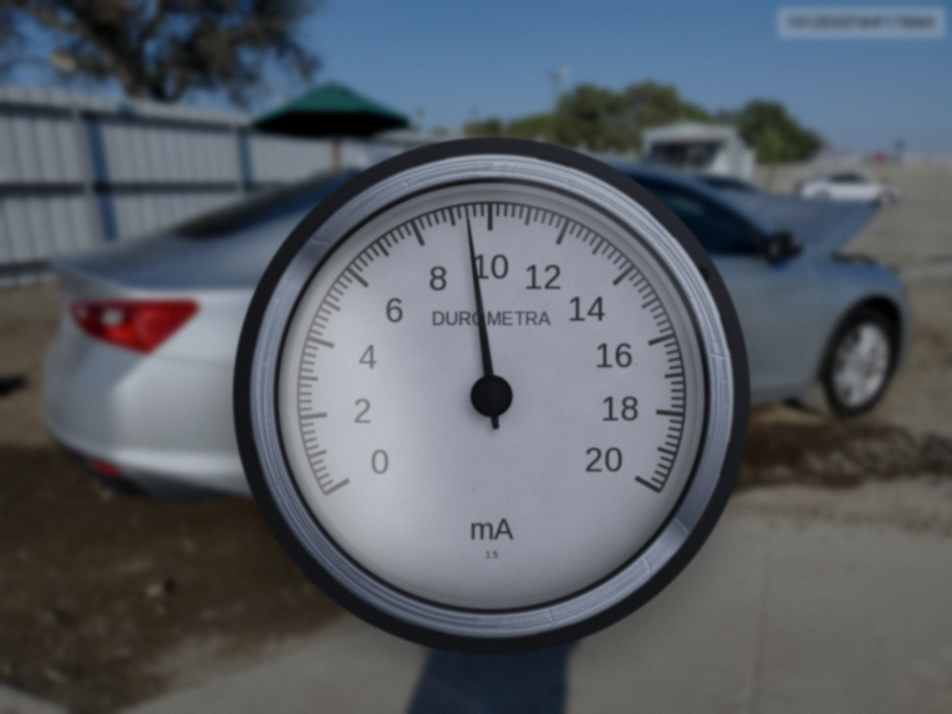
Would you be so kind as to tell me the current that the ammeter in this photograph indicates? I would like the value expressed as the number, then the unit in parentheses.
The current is 9.4 (mA)
